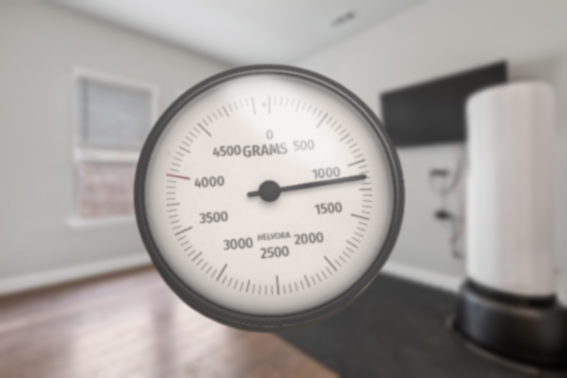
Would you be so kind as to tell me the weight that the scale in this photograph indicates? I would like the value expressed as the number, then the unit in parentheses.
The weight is 1150 (g)
